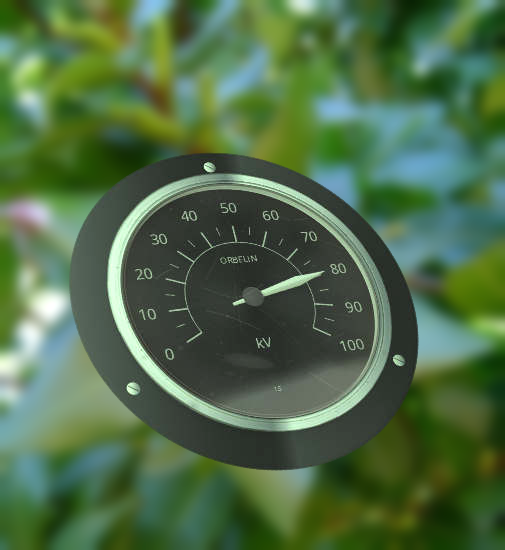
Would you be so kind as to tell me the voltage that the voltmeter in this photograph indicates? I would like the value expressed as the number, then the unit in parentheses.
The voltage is 80 (kV)
